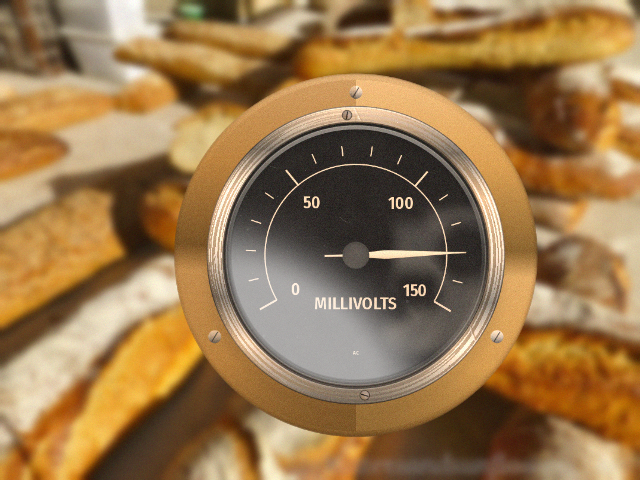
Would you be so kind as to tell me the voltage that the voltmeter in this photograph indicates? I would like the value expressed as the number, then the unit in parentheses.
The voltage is 130 (mV)
